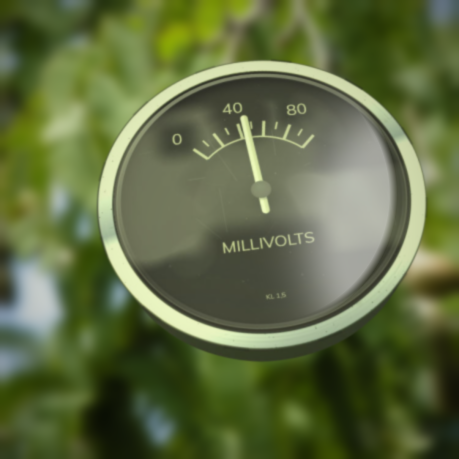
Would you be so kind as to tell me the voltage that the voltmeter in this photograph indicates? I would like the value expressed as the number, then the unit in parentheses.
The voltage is 45 (mV)
